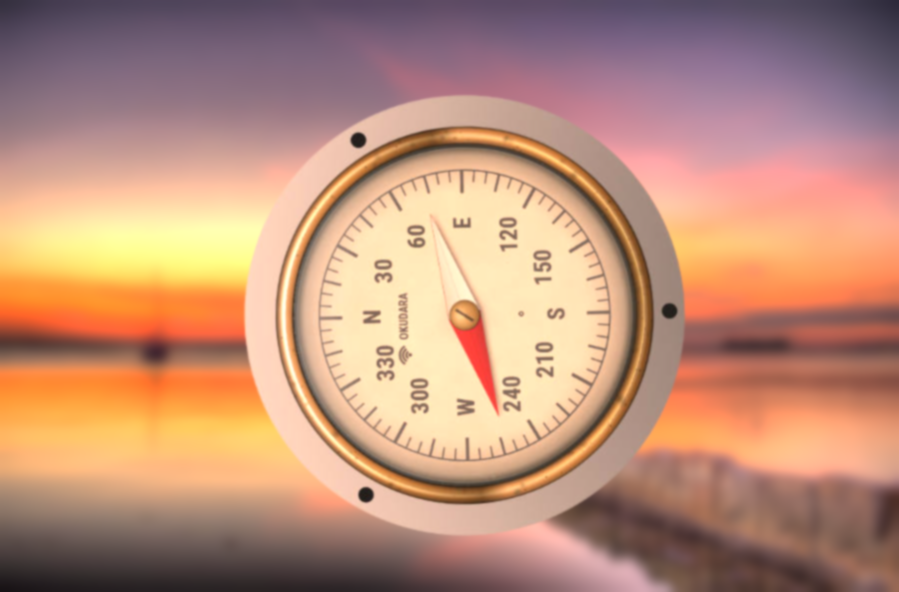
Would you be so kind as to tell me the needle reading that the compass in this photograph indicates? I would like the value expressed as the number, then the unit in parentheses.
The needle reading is 252.5 (°)
